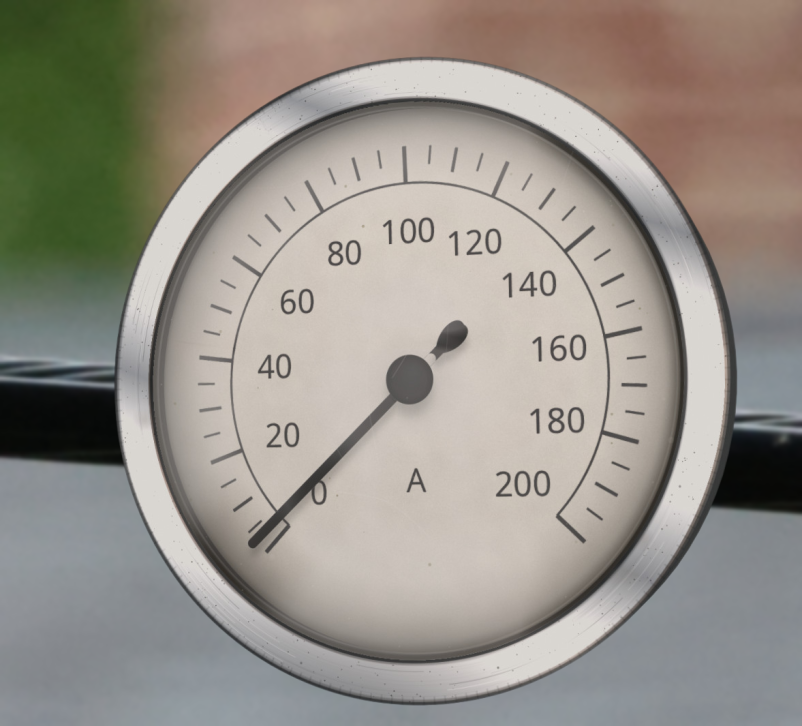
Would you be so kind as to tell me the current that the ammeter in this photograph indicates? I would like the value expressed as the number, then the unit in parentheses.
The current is 2.5 (A)
